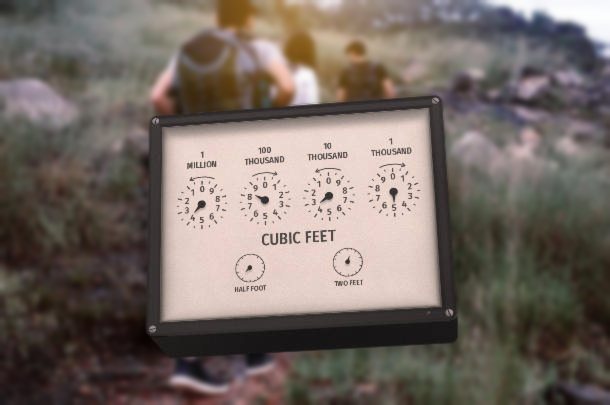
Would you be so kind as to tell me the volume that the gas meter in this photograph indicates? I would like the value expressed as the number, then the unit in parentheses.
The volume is 383500 (ft³)
